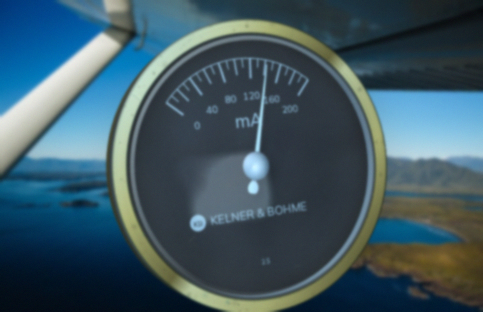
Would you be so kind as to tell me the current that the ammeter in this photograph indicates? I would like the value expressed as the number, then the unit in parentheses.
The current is 140 (mA)
